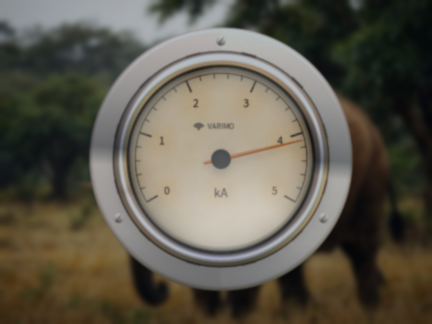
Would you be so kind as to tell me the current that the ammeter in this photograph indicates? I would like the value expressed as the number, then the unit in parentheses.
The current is 4.1 (kA)
